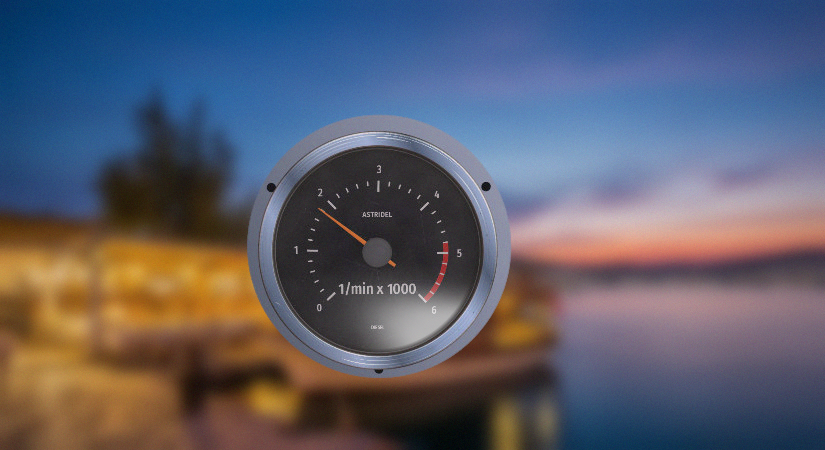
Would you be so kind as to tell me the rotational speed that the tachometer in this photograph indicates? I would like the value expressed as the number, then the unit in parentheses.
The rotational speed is 1800 (rpm)
